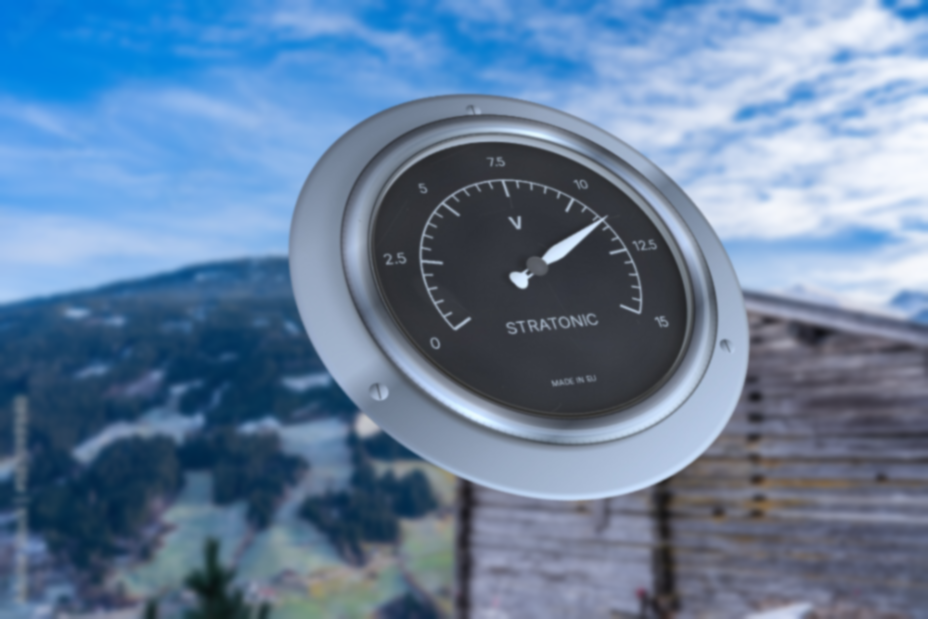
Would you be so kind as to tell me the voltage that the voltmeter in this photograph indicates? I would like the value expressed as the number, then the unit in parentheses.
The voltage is 11.25 (V)
